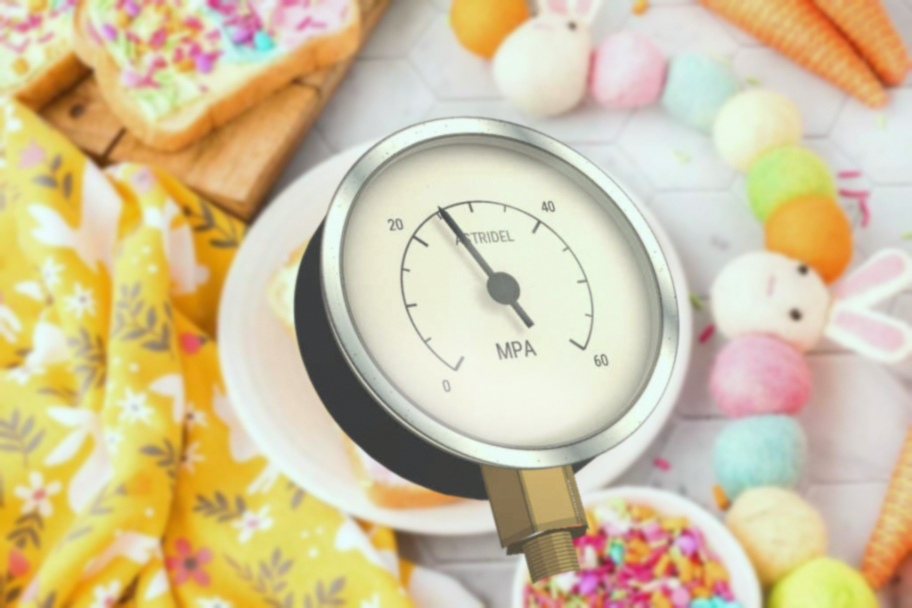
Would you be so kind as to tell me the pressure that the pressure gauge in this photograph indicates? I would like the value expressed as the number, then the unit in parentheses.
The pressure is 25 (MPa)
